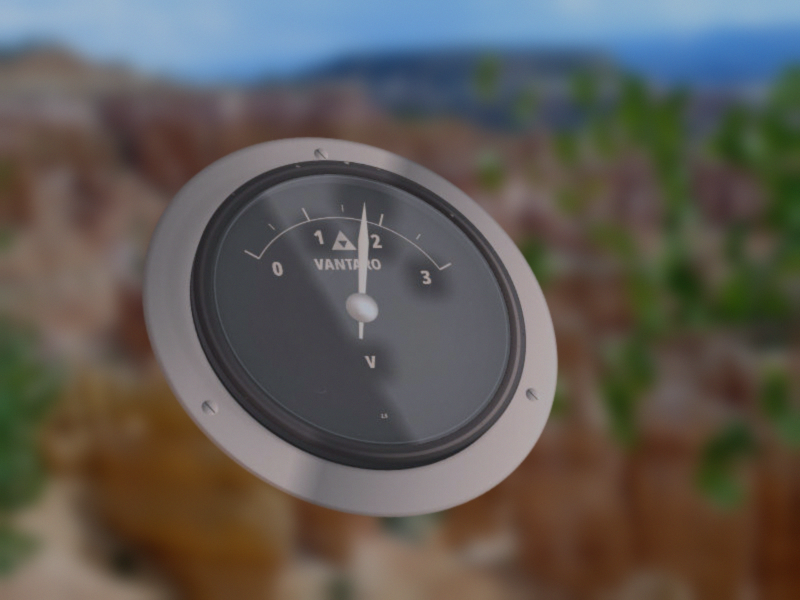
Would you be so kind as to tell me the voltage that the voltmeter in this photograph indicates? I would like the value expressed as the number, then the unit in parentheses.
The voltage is 1.75 (V)
